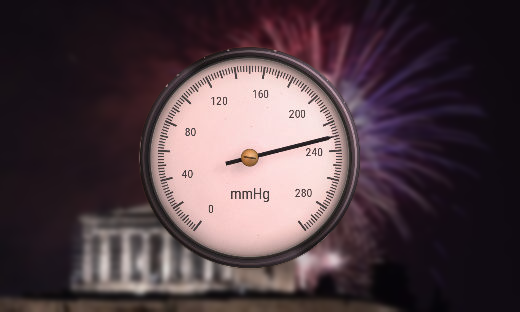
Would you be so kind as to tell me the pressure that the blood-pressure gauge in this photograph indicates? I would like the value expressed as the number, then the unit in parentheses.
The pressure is 230 (mmHg)
